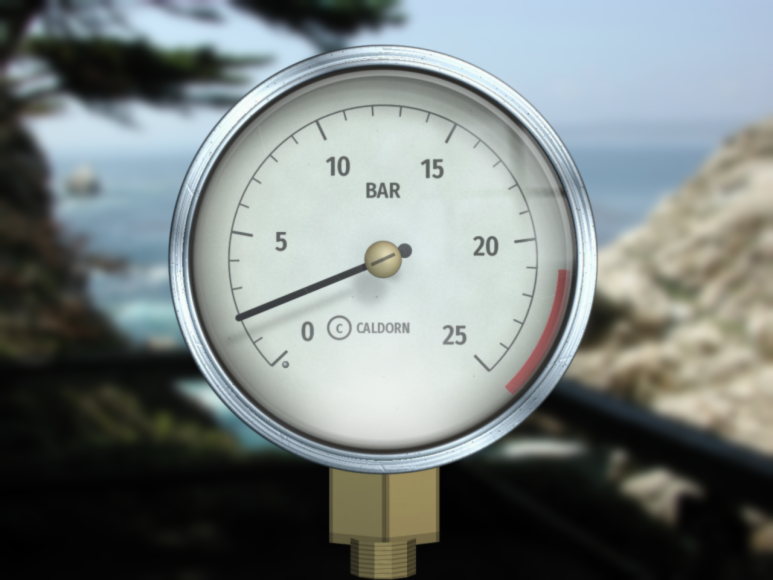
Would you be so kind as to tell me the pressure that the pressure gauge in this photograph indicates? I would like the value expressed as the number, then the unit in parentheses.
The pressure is 2 (bar)
